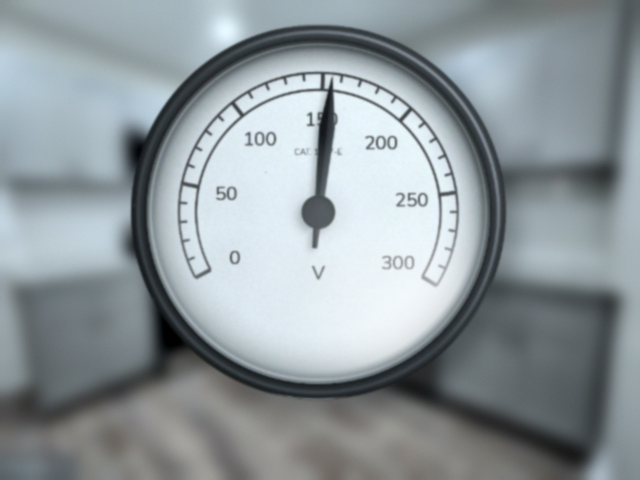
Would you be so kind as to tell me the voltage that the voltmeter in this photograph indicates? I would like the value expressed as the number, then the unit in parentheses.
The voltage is 155 (V)
